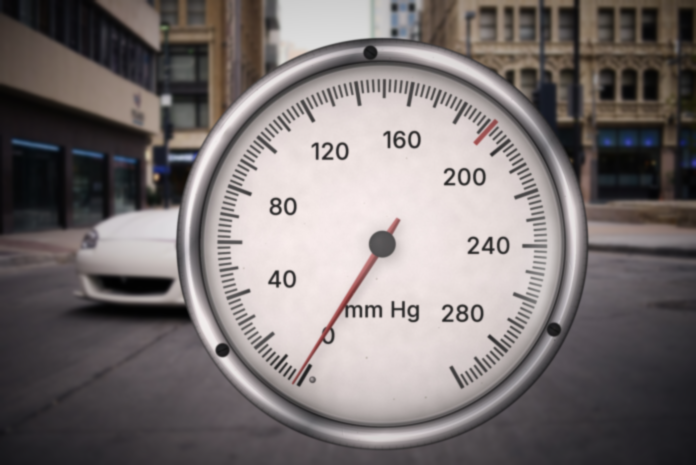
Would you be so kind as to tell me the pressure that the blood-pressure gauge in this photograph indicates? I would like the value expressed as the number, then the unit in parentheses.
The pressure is 2 (mmHg)
